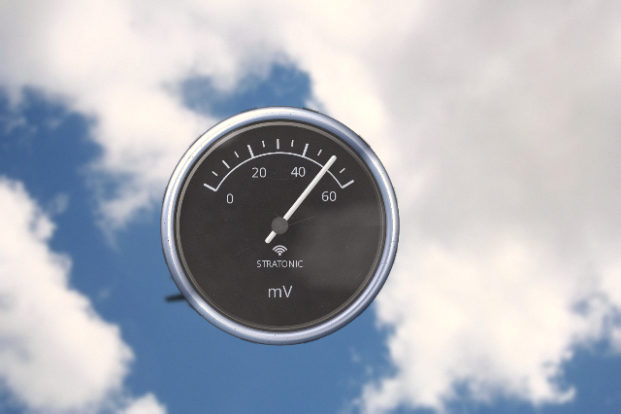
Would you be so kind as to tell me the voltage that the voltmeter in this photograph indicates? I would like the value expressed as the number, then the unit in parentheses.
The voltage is 50 (mV)
